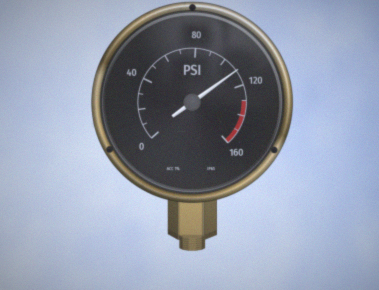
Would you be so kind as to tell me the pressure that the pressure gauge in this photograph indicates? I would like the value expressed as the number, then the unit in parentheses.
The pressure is 110 (psi)
